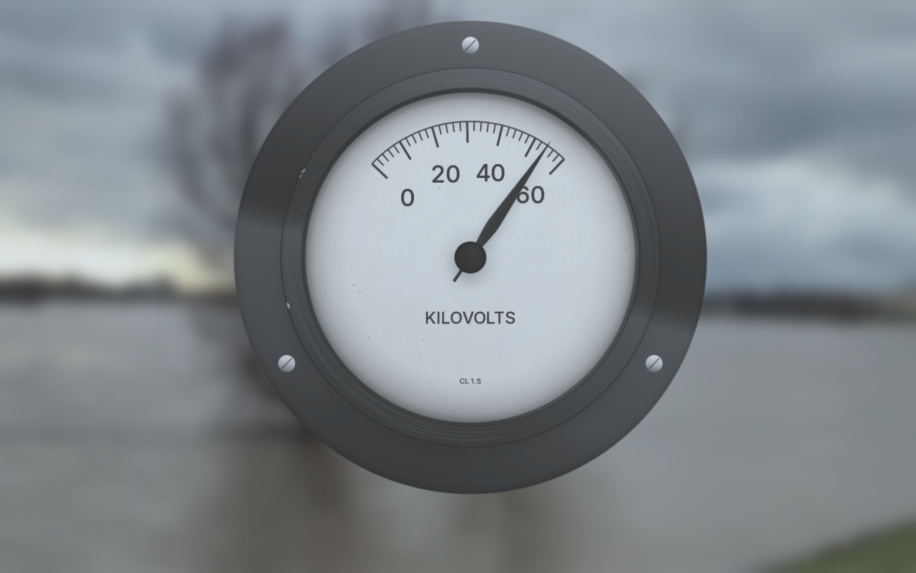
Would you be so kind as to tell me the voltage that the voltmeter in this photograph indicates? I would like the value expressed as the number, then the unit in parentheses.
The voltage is 54 (kV)
